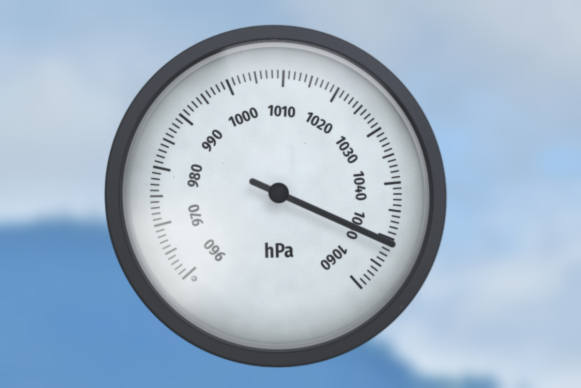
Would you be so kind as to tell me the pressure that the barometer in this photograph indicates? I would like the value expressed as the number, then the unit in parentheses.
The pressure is 1051 (hPa)
